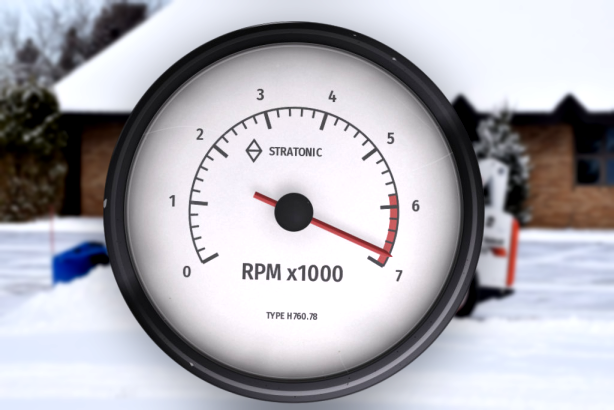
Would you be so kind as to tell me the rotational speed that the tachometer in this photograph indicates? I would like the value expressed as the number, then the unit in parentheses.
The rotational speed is 6800 (rpm)
